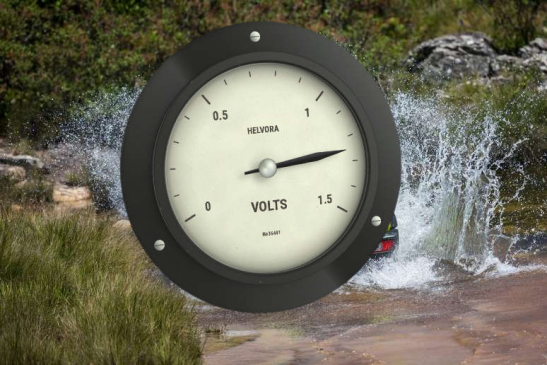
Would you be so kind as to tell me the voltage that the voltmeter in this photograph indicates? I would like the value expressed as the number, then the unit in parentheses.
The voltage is 1.25 (V)
